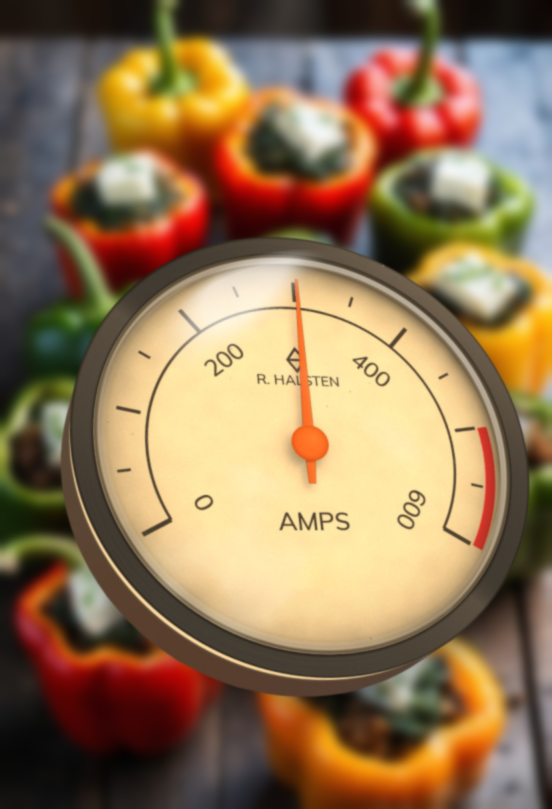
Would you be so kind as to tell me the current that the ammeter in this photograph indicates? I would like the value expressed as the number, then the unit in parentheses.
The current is 300 (A)
